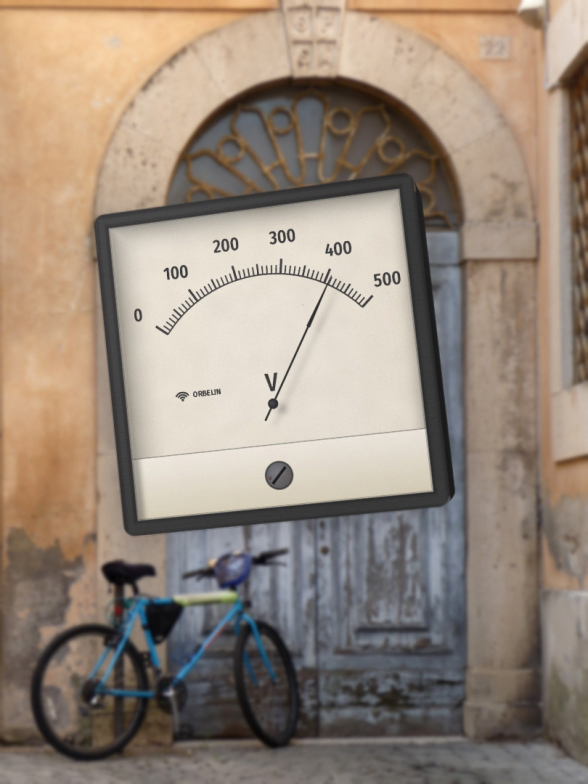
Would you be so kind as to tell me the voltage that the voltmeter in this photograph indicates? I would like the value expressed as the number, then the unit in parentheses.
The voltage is 410 (V)
